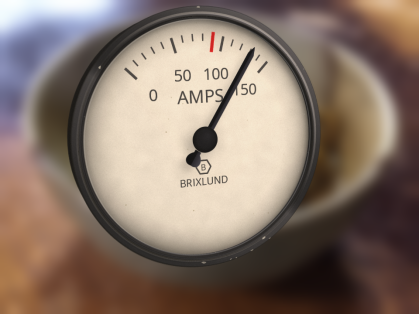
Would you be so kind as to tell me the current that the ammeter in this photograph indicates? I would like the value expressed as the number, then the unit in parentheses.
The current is 130 (A)
